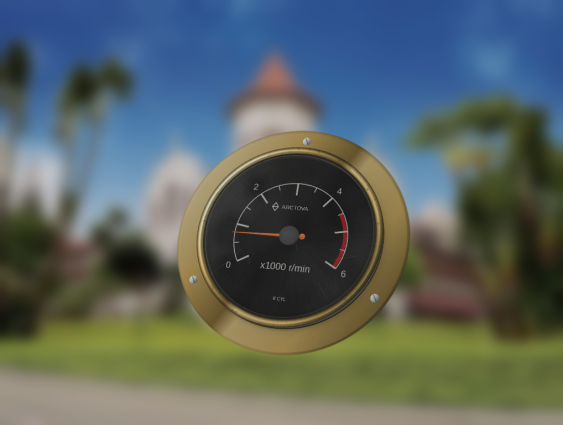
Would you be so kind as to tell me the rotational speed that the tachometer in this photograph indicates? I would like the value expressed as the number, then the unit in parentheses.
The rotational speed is 750 (rpm)
